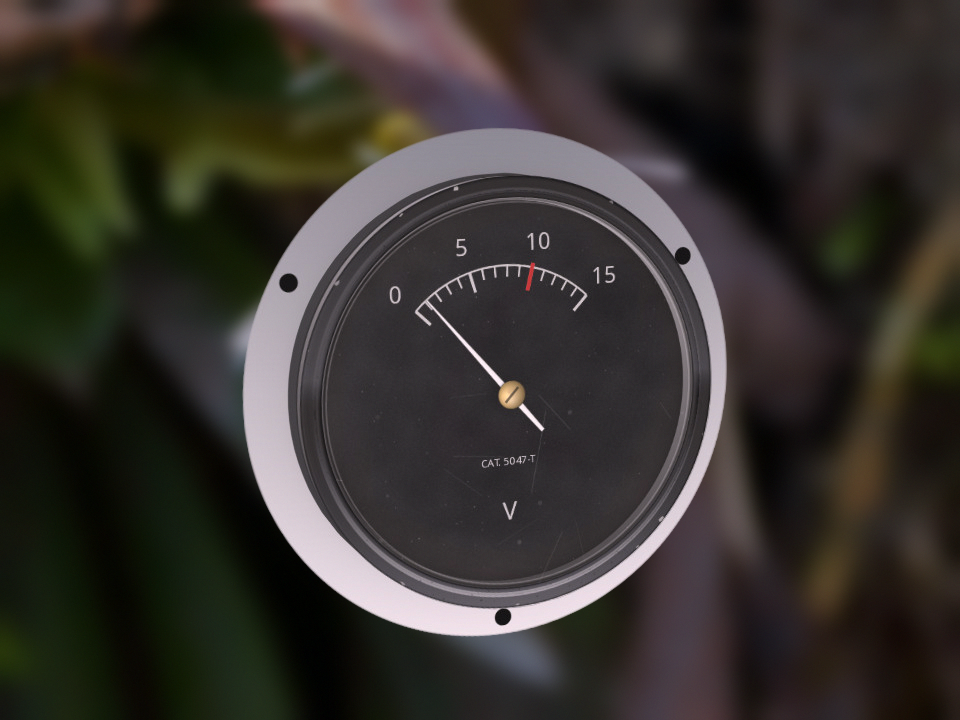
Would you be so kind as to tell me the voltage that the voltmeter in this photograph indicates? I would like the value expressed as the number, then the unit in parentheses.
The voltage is 1 (V)
